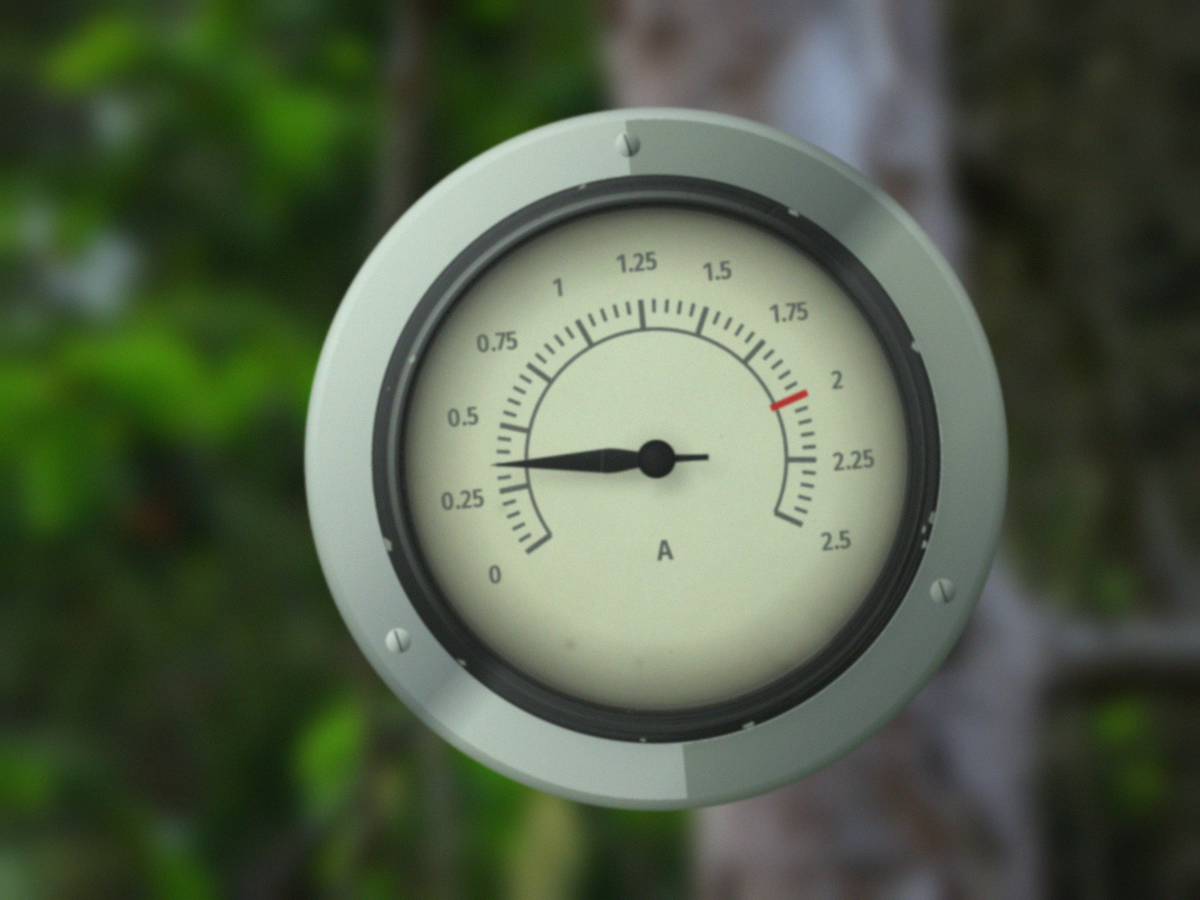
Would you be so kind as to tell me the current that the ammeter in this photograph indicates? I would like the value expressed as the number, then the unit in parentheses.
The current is 0.35 (A)
